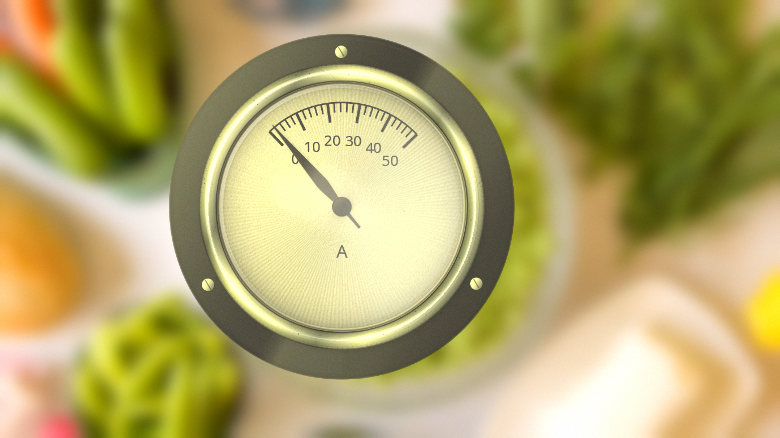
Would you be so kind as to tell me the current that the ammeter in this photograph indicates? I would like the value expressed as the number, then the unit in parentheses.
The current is 2 (A)
